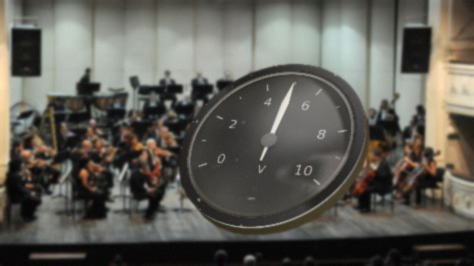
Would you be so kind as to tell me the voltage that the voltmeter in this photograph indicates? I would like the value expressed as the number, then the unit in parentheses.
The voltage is 5 (V)
